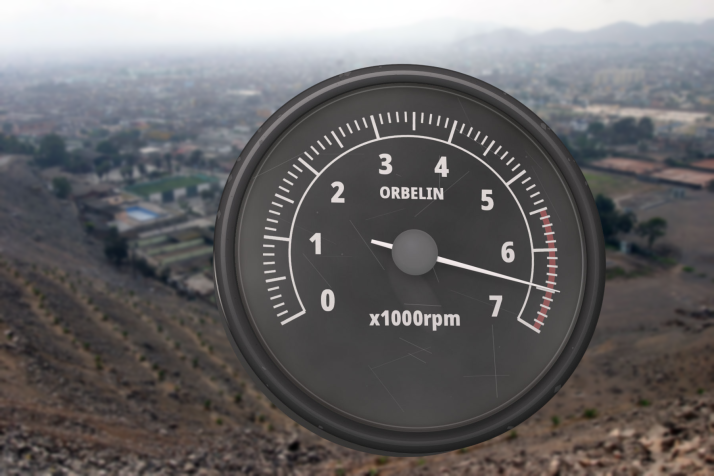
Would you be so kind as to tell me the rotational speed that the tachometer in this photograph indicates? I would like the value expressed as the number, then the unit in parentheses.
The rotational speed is 6500 (rpm)
